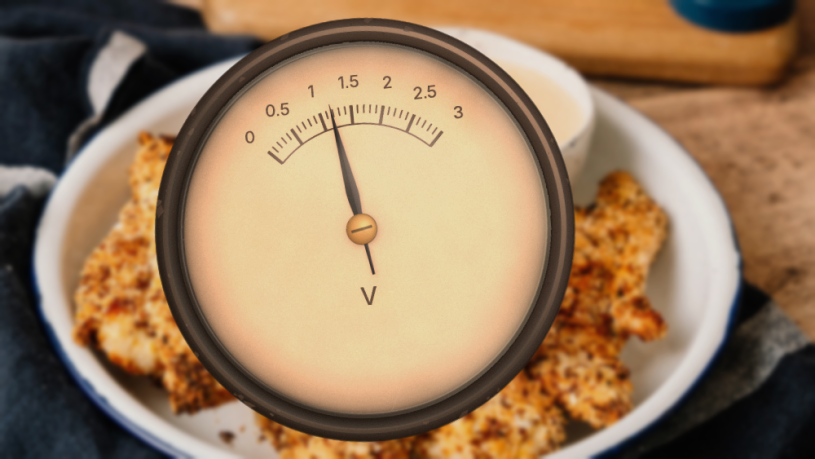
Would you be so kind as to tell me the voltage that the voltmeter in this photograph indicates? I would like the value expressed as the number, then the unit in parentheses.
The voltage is 1.2 (V)
